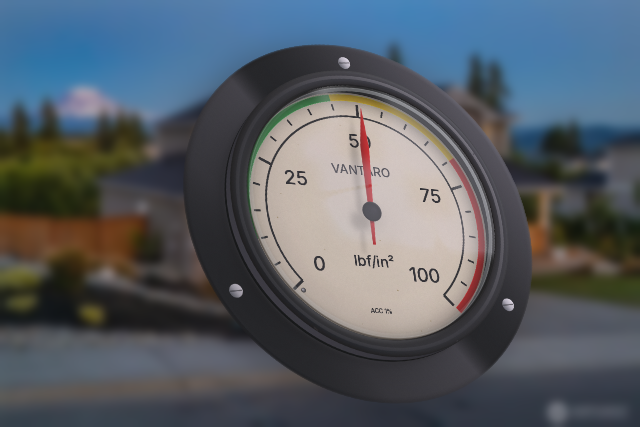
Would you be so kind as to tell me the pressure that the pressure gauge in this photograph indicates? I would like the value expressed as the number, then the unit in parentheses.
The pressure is 50 (psi)
